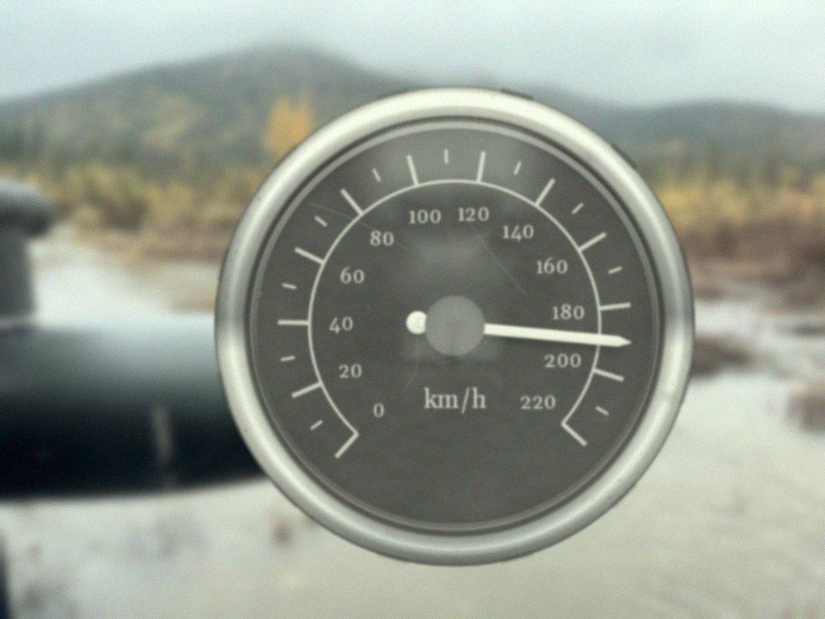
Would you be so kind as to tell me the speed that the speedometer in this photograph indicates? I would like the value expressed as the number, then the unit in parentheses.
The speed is 190 (km/h)
